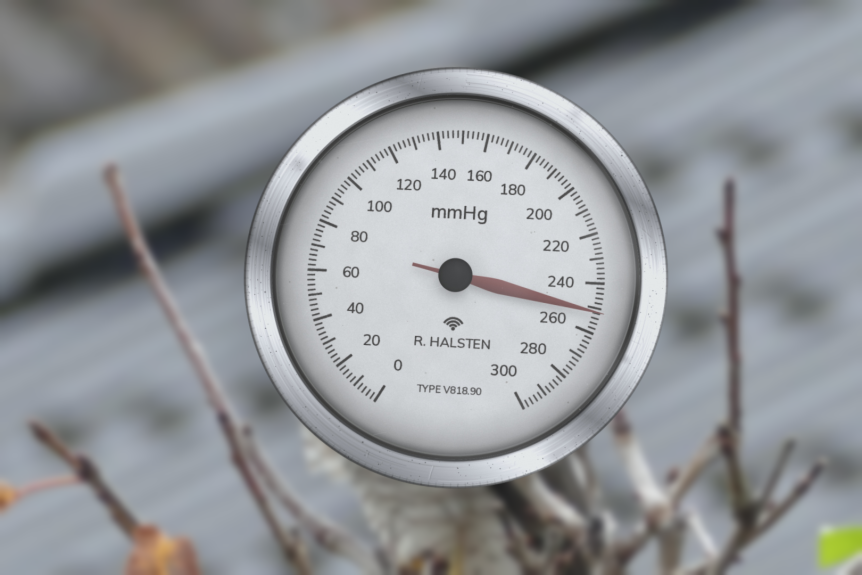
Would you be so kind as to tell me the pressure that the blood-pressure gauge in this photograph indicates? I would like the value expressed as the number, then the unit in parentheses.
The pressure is 252 (mmHg)
